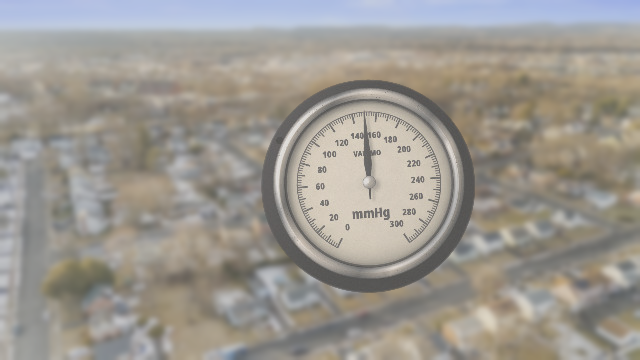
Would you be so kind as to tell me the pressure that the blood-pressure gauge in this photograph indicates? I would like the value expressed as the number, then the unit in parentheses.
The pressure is 150 (mmHg)
